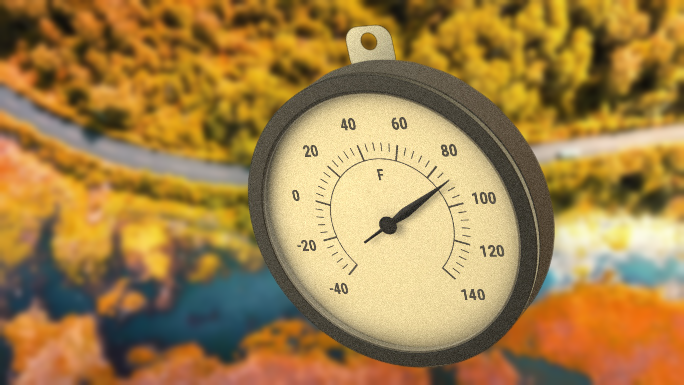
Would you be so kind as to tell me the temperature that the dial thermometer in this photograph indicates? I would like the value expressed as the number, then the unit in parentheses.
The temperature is 88 (°F)
